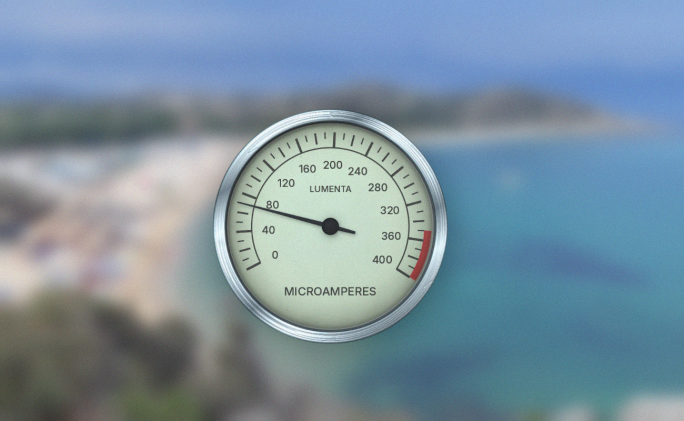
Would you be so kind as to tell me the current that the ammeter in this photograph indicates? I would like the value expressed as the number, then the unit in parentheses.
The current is 70 (µA)
